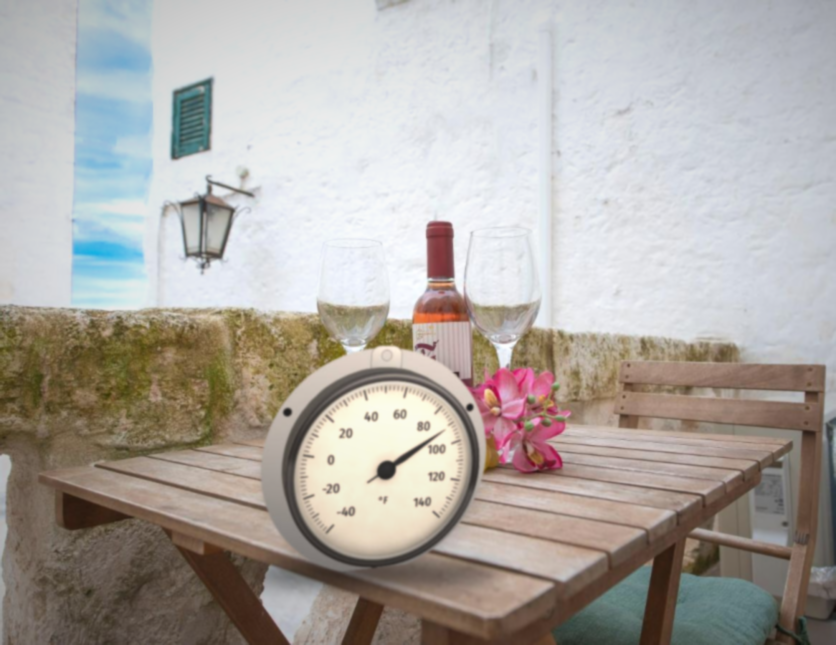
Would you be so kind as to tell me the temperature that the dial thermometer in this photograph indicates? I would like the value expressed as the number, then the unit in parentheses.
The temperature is 90 (°F)
